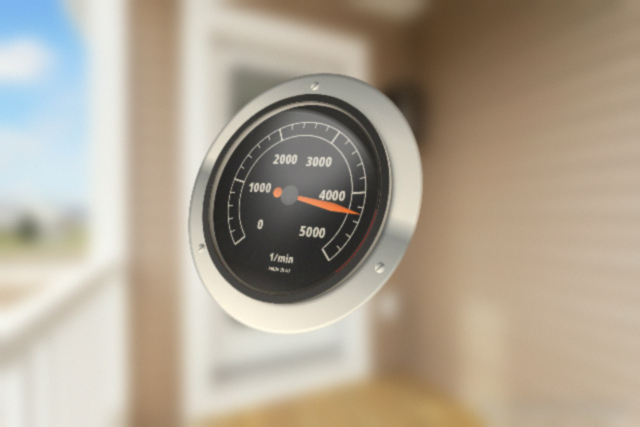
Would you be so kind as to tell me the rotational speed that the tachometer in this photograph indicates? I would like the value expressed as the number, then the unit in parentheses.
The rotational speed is 4300 (rpm)
